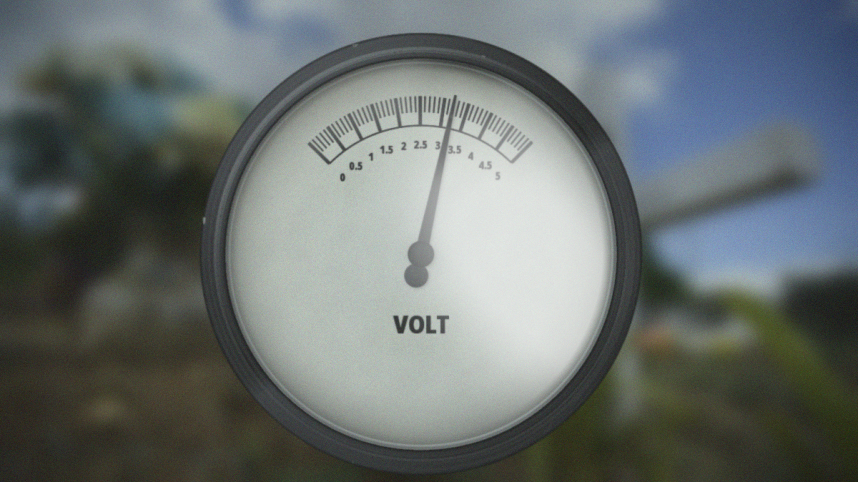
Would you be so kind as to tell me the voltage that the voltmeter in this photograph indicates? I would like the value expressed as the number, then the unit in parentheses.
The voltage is 3.2 (V)
